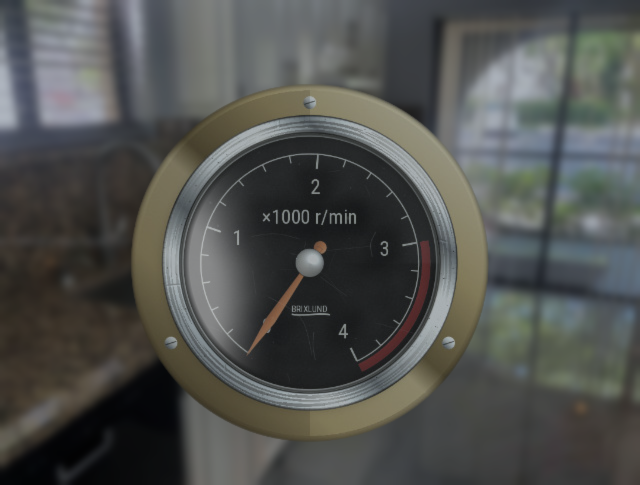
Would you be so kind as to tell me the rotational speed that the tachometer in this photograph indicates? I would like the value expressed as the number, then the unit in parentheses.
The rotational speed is 0 (rpm)
